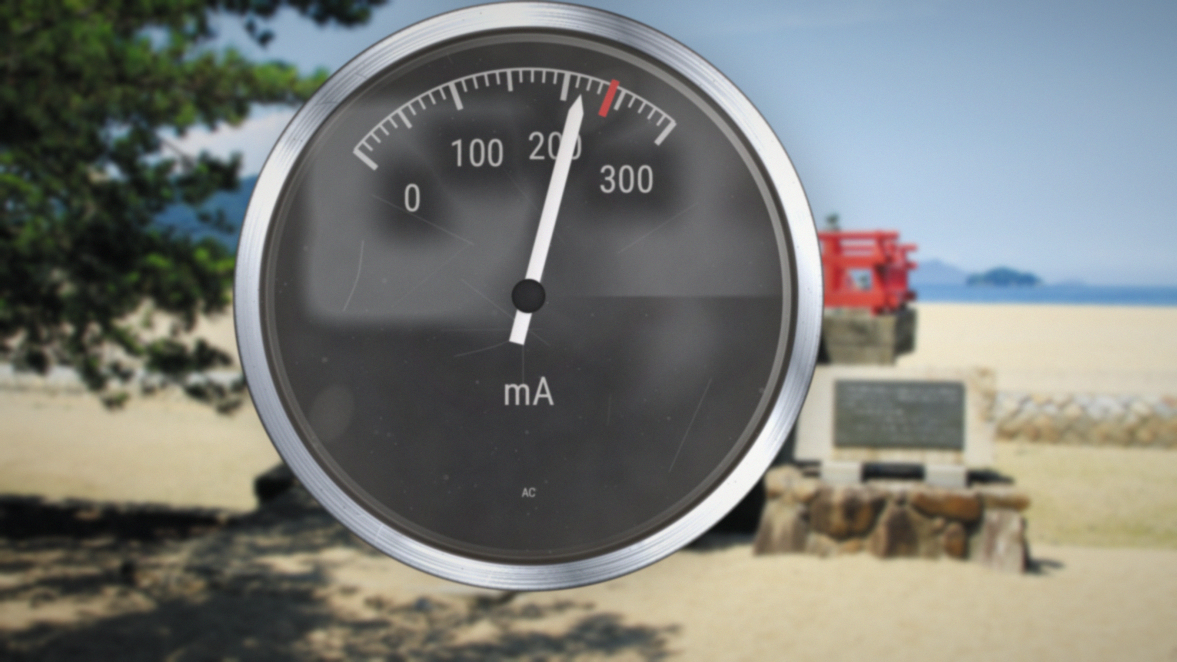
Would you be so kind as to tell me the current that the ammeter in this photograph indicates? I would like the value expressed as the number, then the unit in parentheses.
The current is 215 (mA)
